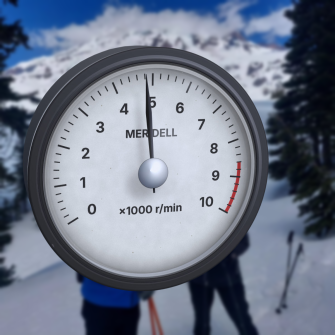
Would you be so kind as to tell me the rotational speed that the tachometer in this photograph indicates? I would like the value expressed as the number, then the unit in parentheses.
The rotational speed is 4800 (rpm)
